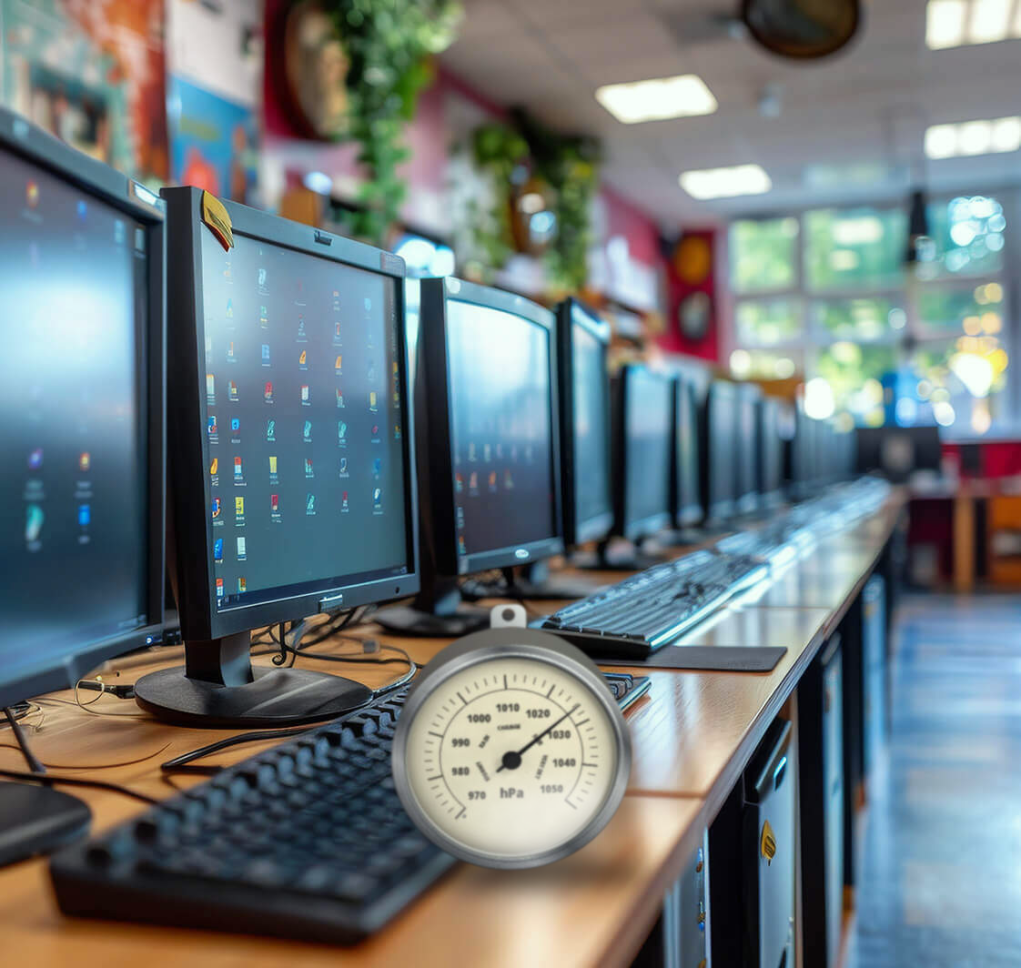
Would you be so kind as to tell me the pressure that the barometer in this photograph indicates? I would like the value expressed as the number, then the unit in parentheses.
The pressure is 1026 (hPa)
